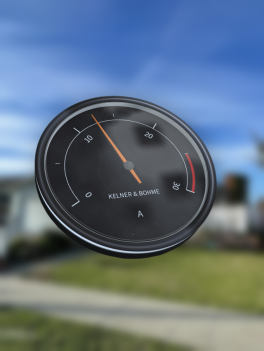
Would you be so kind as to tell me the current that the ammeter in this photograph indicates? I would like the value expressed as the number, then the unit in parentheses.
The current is 12.5 (A)
